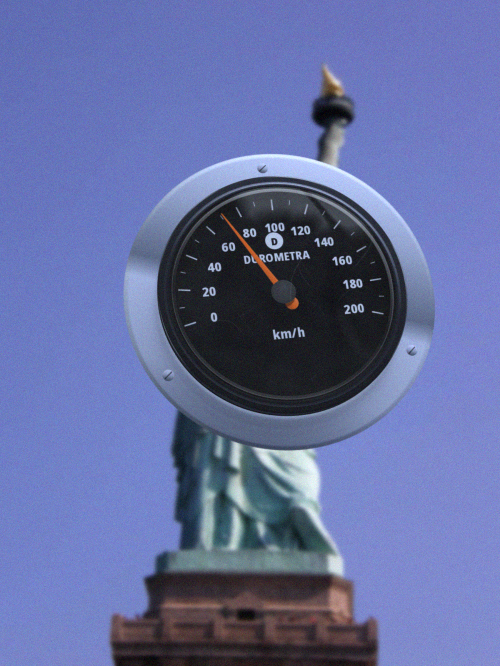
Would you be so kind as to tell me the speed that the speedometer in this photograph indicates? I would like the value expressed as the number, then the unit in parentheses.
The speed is 70 (km/h)
